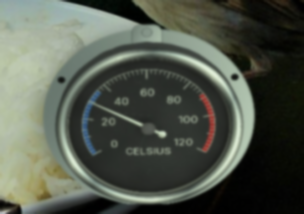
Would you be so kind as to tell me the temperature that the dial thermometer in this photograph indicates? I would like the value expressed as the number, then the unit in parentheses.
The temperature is 30 (°C)
